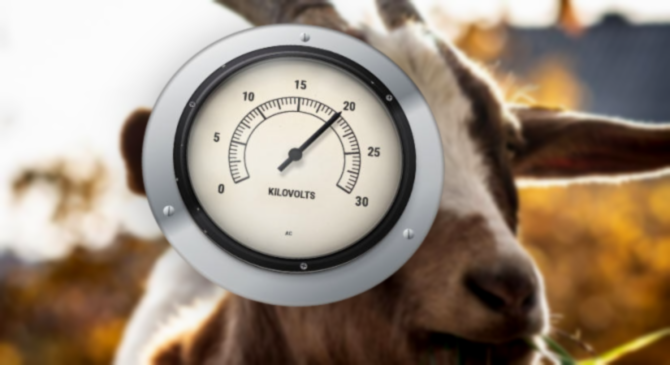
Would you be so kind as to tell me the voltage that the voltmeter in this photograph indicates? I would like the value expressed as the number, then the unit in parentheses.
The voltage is 20 (kV)
